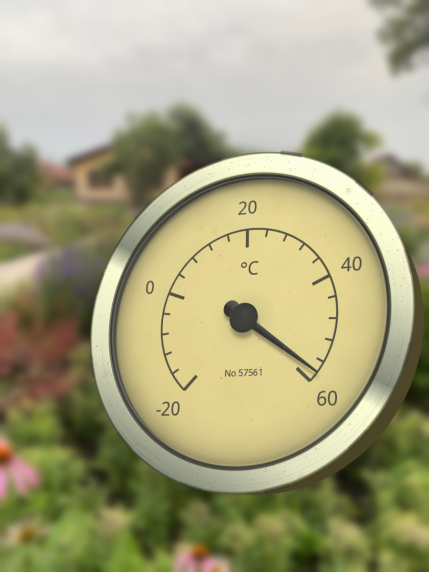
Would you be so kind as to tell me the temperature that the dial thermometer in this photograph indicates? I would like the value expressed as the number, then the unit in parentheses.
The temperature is 58 (°C)
